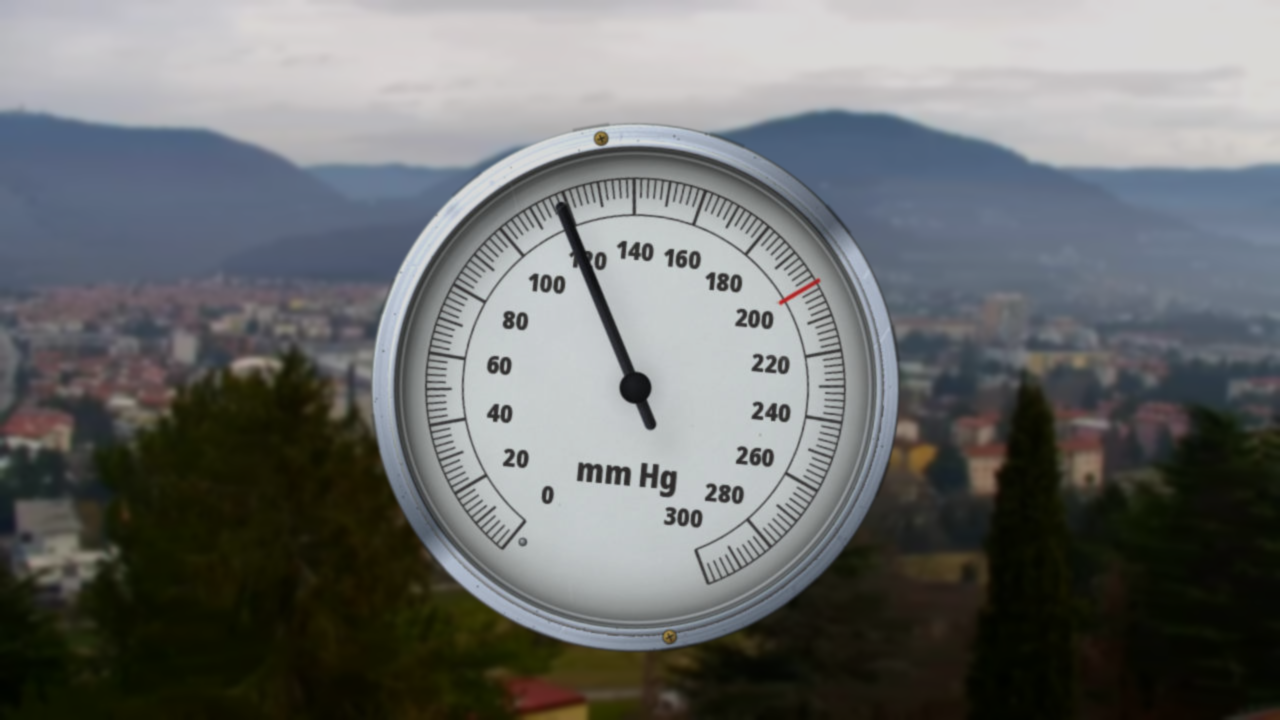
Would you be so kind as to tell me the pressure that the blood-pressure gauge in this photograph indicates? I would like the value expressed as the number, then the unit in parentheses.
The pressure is 118 (mmHg)
